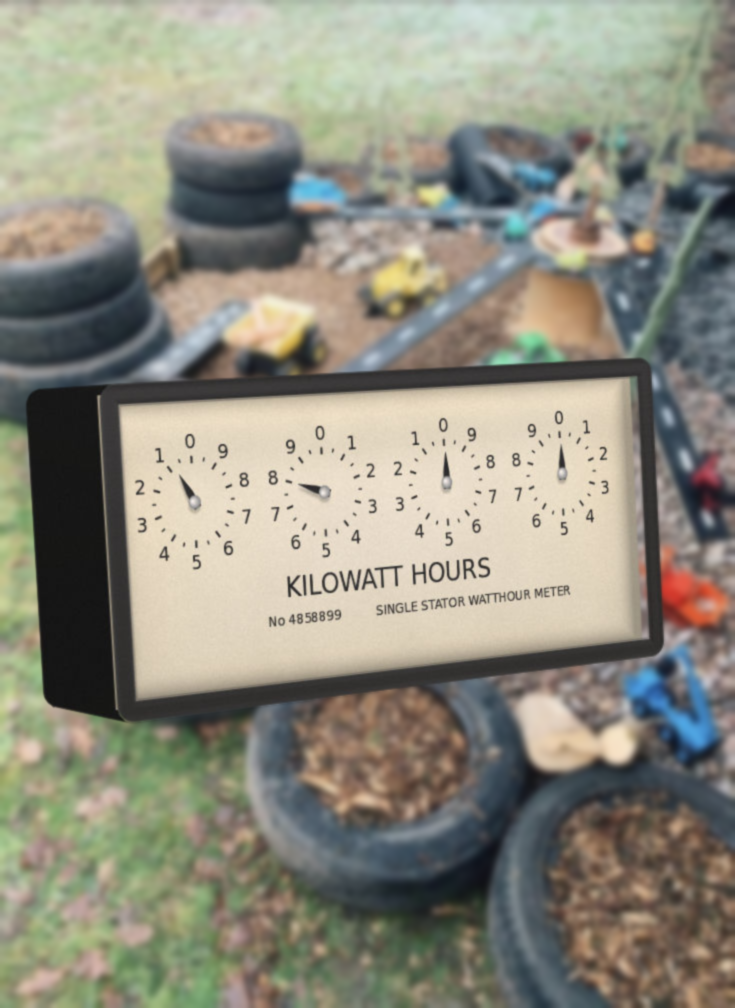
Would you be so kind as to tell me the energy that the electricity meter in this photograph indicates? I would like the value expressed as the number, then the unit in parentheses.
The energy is 800 (kWh)
